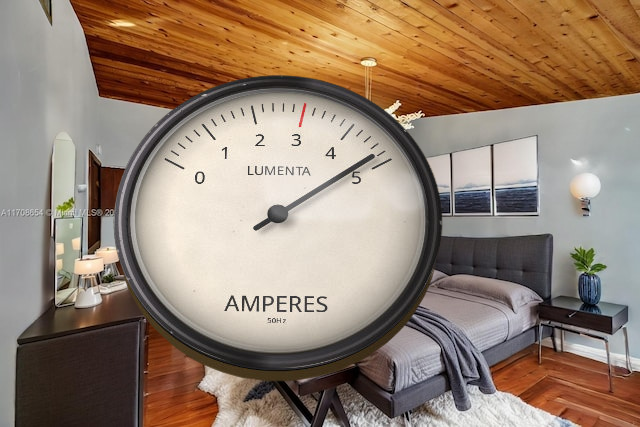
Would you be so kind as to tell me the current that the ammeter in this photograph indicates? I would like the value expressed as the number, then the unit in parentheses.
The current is 4.8 (A)
